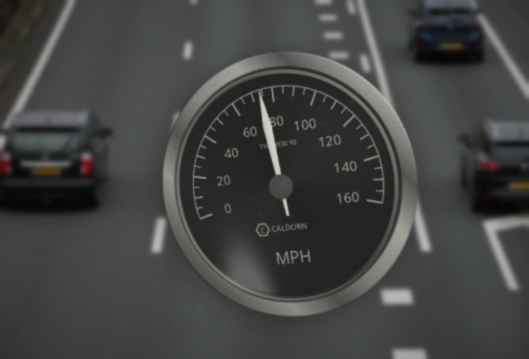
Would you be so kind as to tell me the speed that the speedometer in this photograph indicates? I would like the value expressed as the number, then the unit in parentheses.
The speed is 75 (mph)
